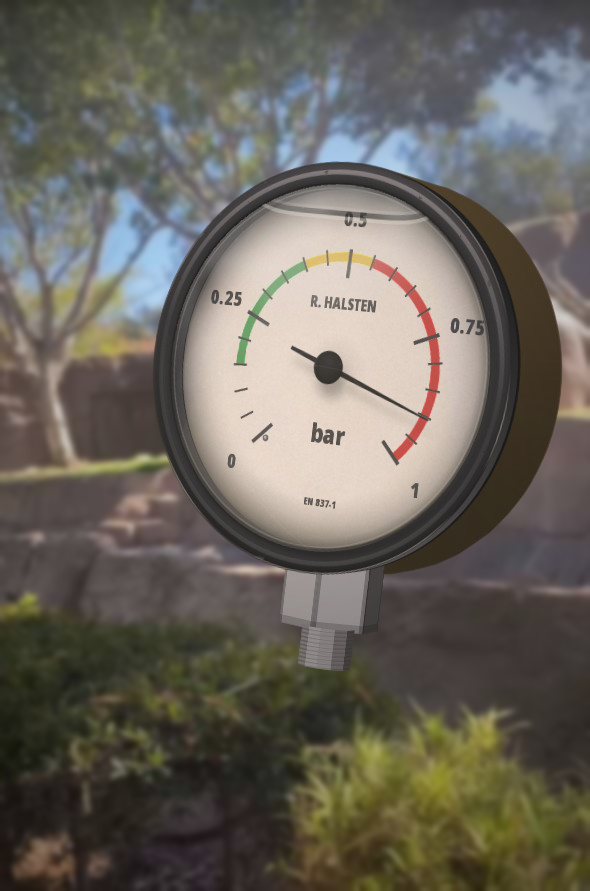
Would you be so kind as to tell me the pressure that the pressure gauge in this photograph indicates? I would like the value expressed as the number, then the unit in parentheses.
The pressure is 0.9 (bar)
